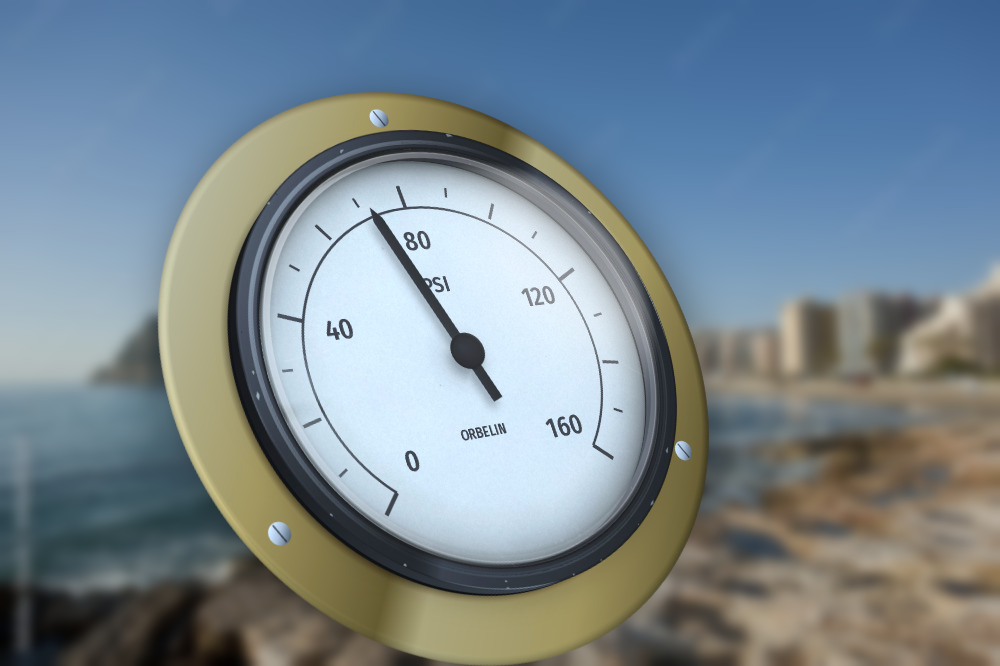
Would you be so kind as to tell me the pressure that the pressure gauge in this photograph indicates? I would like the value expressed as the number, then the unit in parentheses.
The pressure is 70 (psi)
